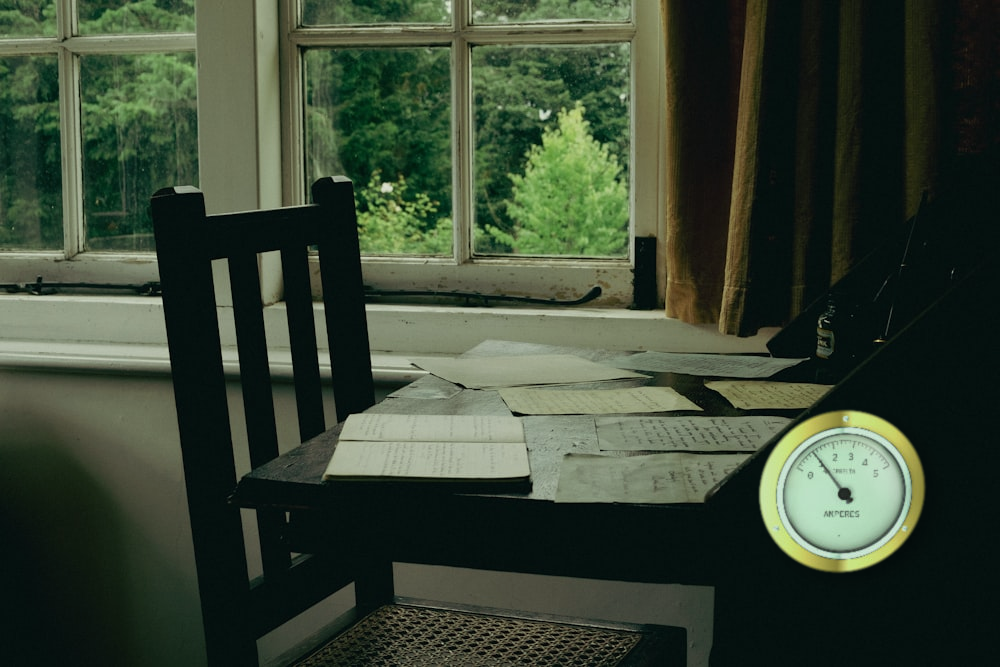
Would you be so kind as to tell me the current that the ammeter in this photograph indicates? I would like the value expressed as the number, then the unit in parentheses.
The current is 1 (A)
